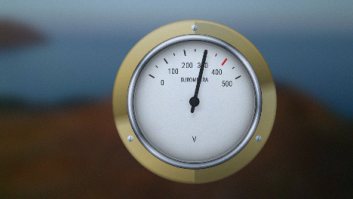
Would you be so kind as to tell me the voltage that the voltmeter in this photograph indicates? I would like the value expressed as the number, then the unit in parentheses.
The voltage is 300 (V)
